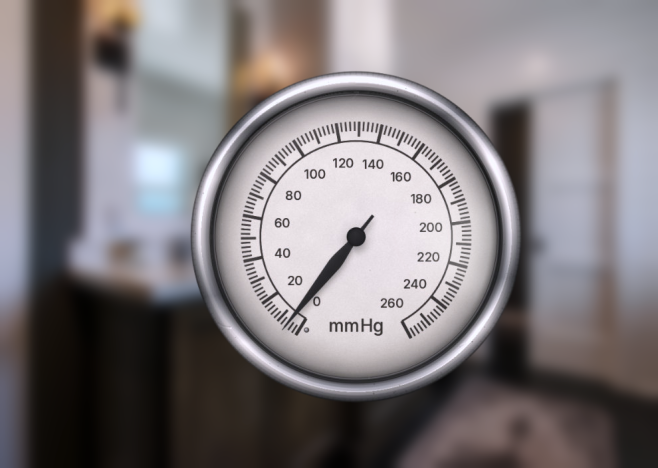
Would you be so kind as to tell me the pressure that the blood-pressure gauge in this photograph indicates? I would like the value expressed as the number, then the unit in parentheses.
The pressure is 6 (mmHg)
